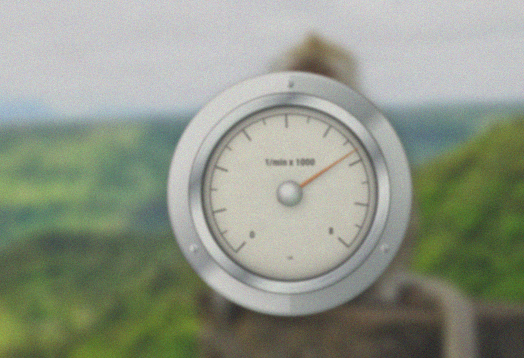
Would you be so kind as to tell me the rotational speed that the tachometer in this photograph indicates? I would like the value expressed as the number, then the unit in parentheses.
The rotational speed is 5750 (rpm)
